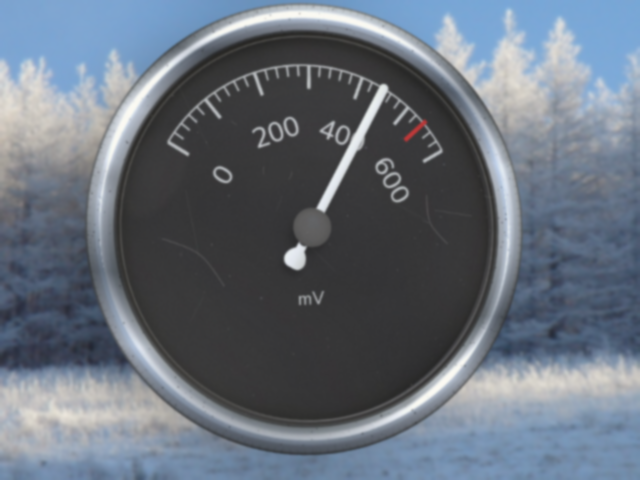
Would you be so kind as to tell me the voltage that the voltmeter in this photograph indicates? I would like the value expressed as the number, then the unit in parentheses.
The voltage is 440 (mV)
